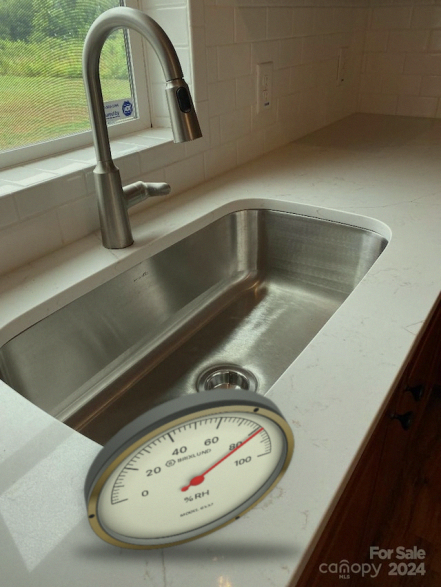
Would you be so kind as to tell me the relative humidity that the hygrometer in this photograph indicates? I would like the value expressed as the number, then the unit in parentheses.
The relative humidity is 80 (%)
